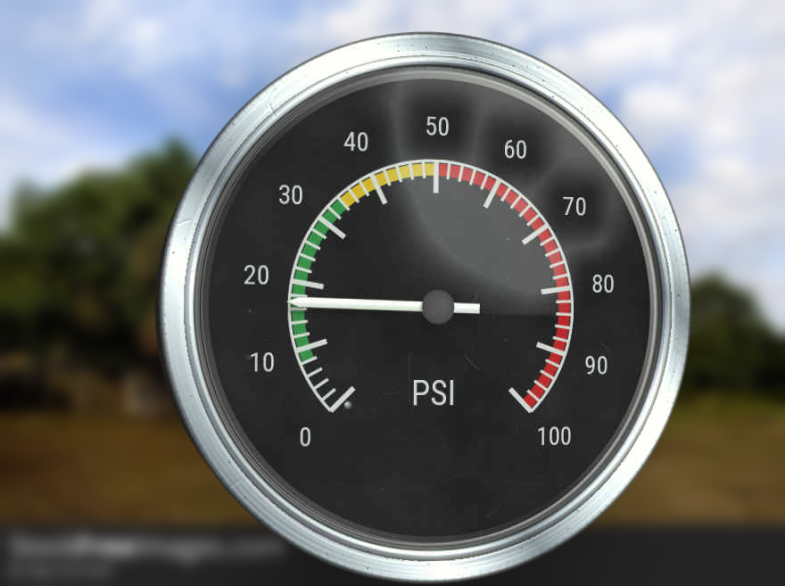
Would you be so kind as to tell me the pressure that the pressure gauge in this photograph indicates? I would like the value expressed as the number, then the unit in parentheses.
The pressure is 17 (psi)
